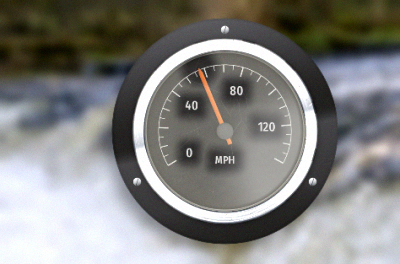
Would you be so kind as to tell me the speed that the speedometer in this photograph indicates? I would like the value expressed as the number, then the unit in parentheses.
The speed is 57.5 (mph)
